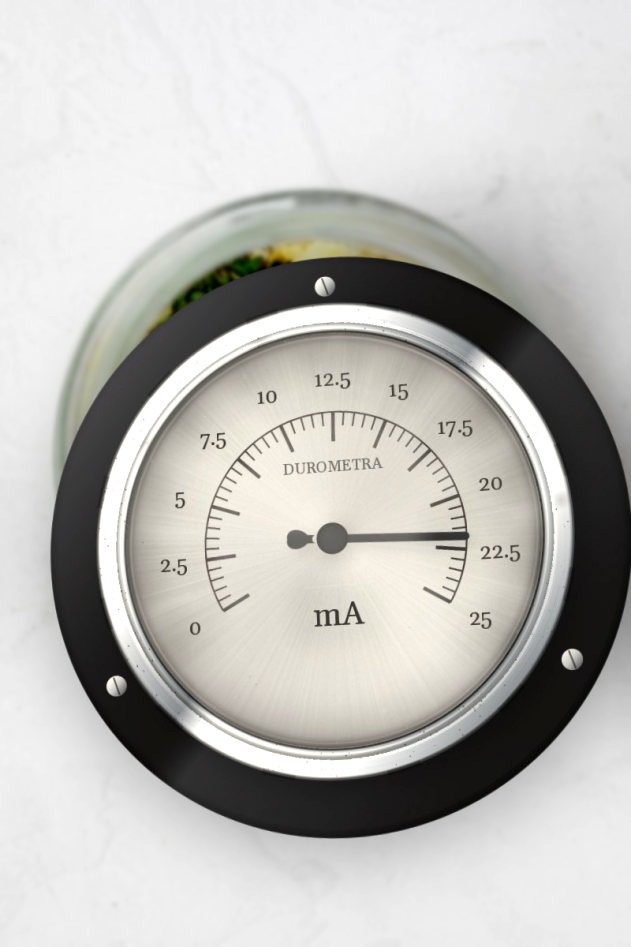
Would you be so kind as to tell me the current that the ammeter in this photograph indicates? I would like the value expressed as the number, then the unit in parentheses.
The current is 22 (mA)
